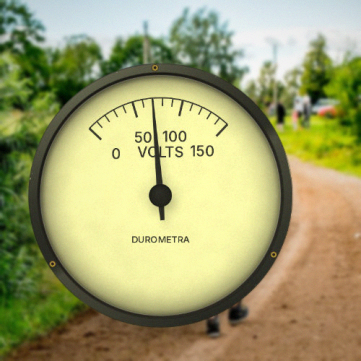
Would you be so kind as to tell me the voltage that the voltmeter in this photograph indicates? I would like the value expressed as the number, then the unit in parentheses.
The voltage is 70 (V)
